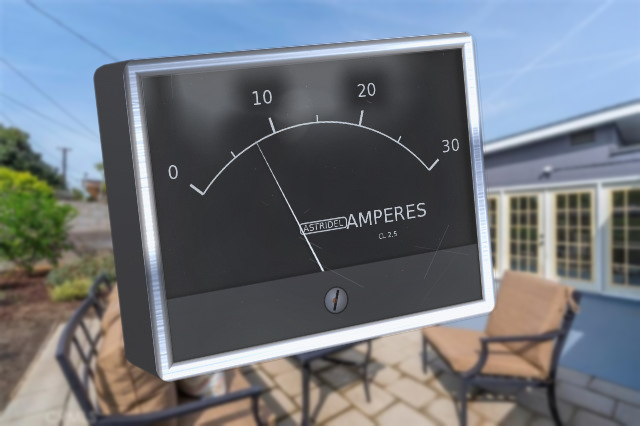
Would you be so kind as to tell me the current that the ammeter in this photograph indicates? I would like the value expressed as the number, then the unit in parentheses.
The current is 7.5 (A)
